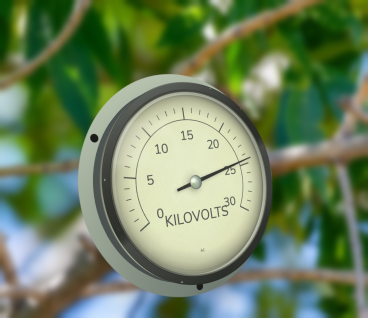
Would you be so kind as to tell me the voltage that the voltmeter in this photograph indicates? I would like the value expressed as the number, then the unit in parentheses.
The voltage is 24.5 (kV)
